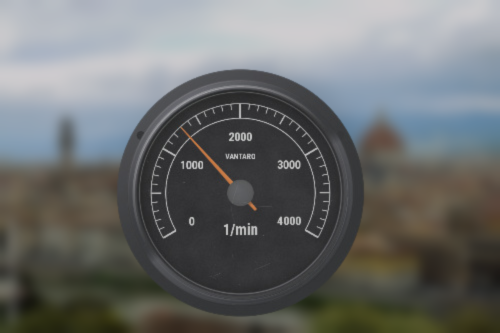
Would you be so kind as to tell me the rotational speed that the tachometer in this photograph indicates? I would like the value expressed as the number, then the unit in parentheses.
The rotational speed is 1300 (rpm)
